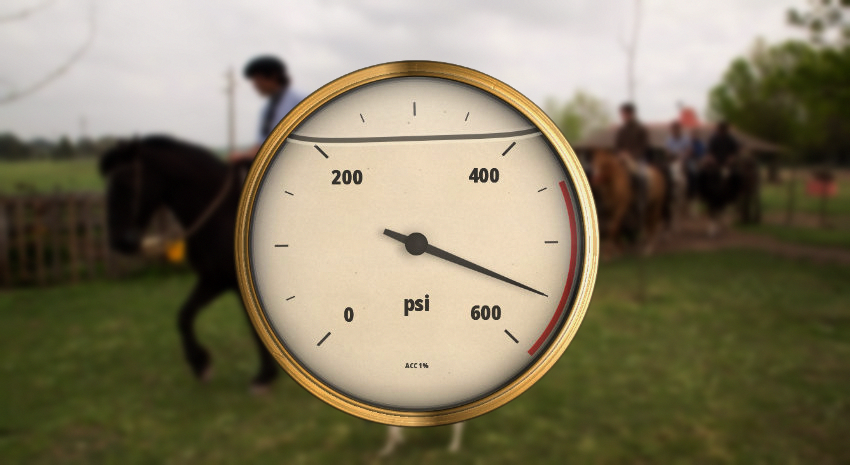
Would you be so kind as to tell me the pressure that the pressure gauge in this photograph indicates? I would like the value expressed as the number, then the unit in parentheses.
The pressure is 550 (psi)
